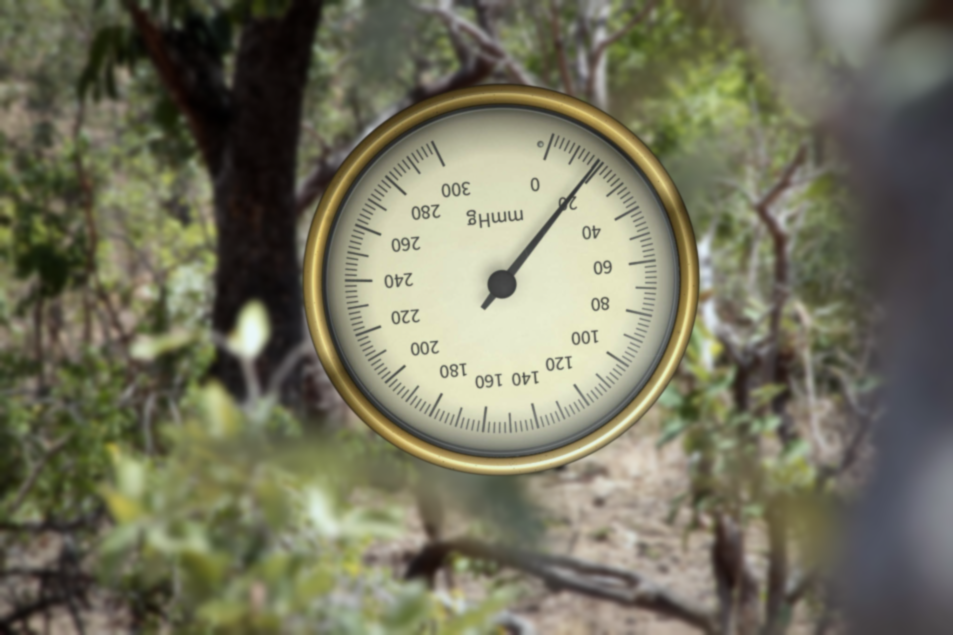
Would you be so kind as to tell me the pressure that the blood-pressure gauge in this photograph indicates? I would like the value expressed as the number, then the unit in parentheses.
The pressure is 18 (mmHg)
